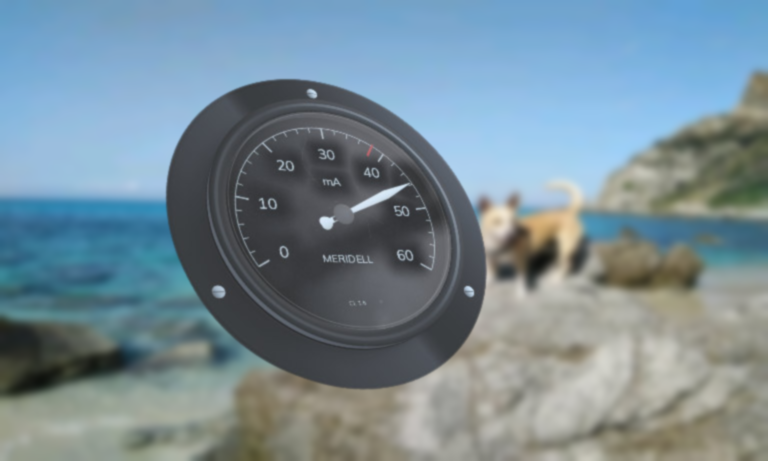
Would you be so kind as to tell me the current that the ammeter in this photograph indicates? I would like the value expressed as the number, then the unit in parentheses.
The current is 46 (mA)
